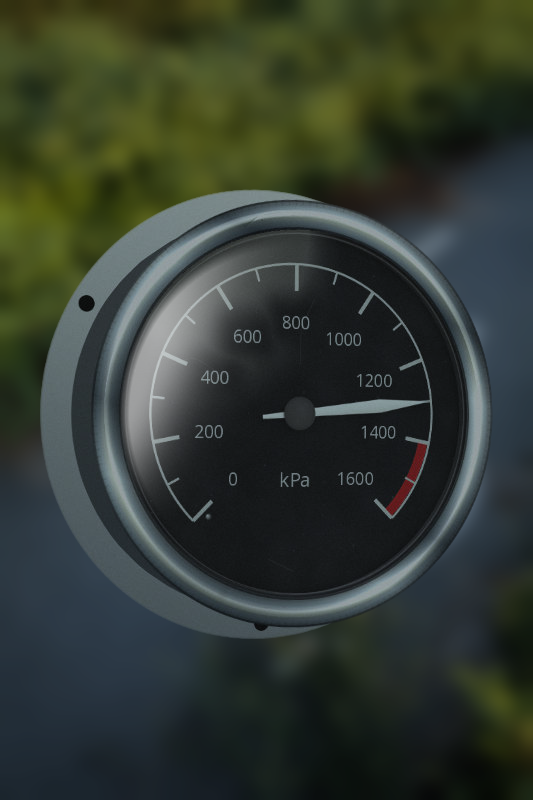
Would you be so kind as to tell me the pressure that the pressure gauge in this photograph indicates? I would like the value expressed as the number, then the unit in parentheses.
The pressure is 1300 (kPa)
